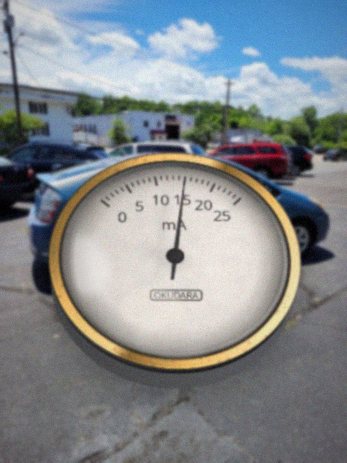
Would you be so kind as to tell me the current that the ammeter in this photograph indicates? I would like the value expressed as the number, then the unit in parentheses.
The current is 15 (mA)
